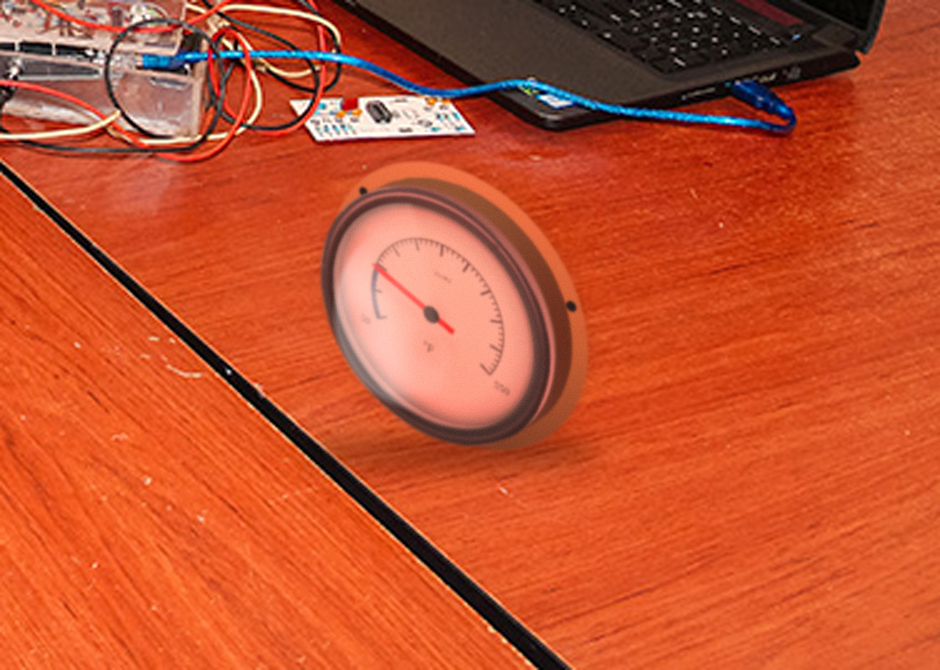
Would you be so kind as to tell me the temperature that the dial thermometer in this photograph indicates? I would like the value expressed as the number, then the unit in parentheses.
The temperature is 150 (°F)
